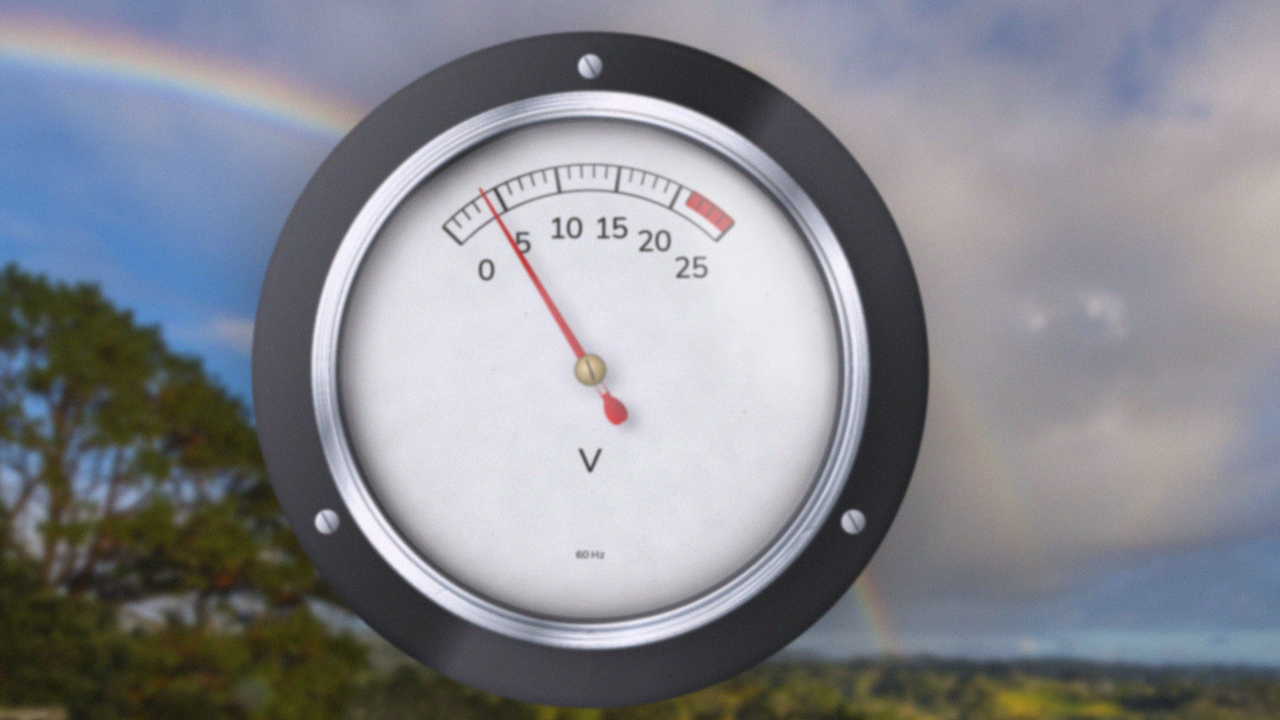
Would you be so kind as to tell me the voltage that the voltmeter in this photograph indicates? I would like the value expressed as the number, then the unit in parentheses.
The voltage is 4 (V)
